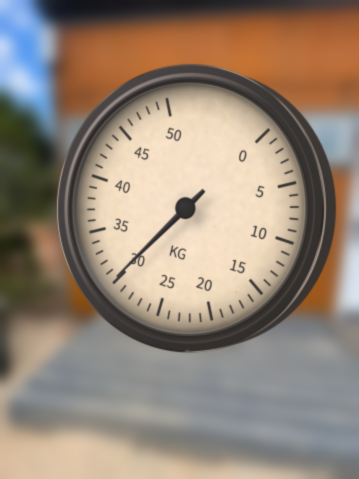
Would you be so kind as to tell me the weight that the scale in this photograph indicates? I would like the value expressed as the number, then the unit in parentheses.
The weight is 30 (kg)
